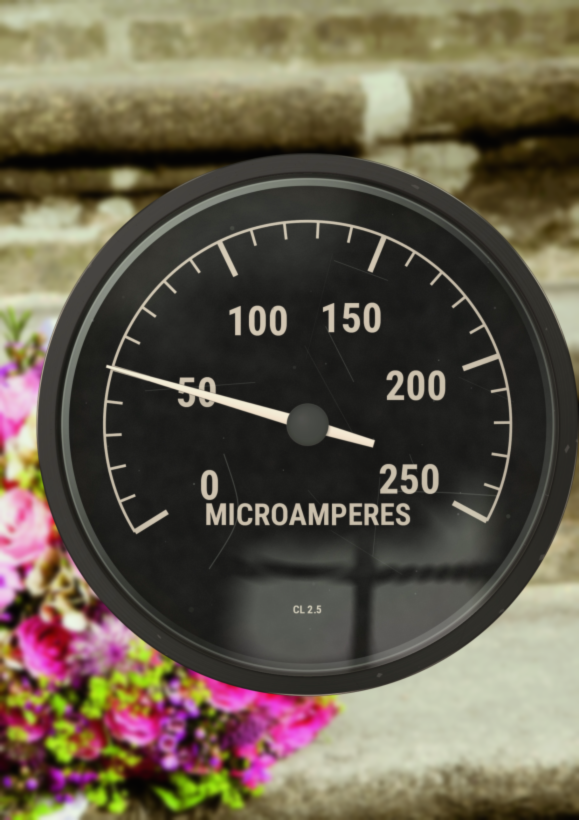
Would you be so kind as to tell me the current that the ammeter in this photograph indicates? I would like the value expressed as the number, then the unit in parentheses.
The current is 50 (µA)
